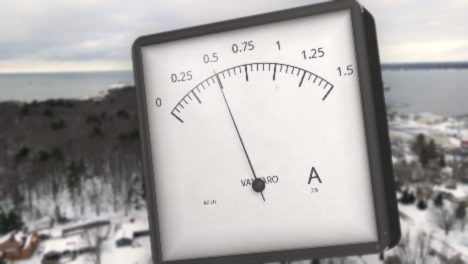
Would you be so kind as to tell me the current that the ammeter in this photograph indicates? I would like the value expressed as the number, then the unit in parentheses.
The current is 0.5 (A)
